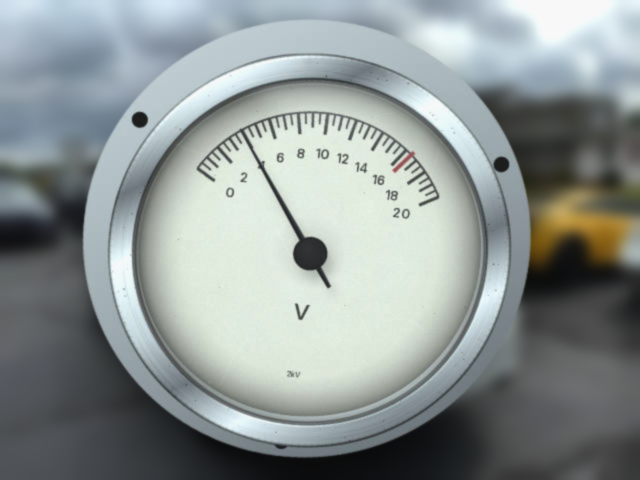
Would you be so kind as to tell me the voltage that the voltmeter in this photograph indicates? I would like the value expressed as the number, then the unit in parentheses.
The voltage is 4 (V)
